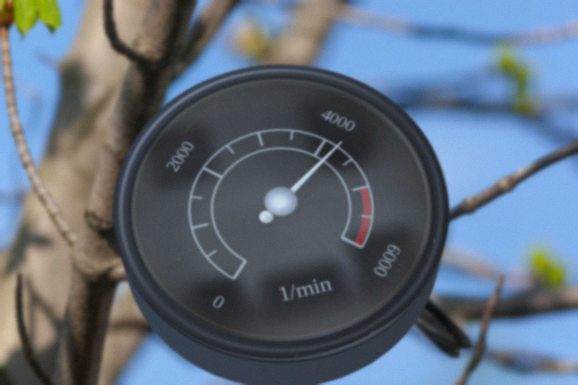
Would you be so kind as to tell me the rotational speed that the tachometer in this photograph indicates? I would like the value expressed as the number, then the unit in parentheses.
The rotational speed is 4250 (rpm)
